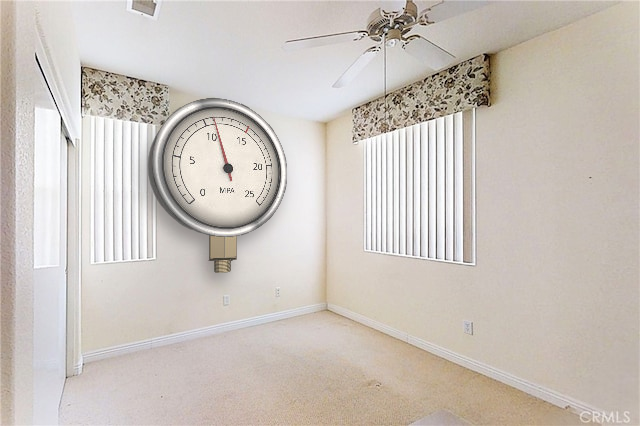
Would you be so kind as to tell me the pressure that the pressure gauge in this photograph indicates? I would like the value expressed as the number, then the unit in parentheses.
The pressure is 11 (MPa)
